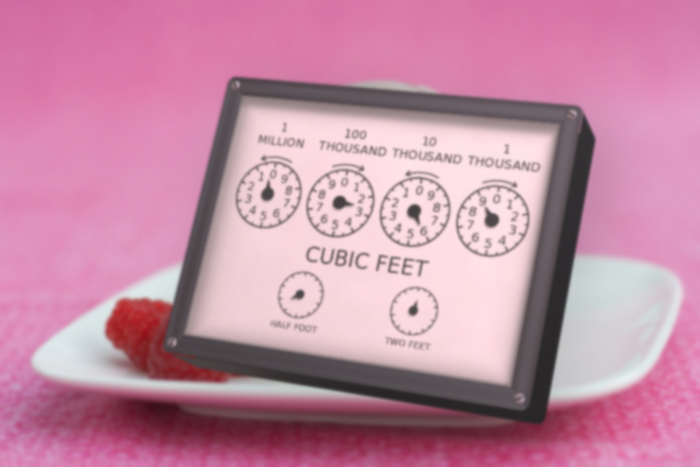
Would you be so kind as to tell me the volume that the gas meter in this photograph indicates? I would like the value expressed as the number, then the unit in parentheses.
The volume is 25900 (ft³)
